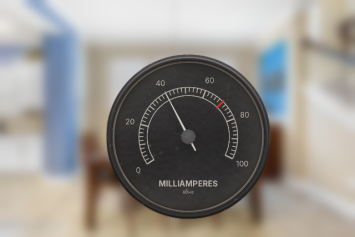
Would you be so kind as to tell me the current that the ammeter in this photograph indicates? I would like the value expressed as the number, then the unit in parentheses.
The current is 40 (mA)
